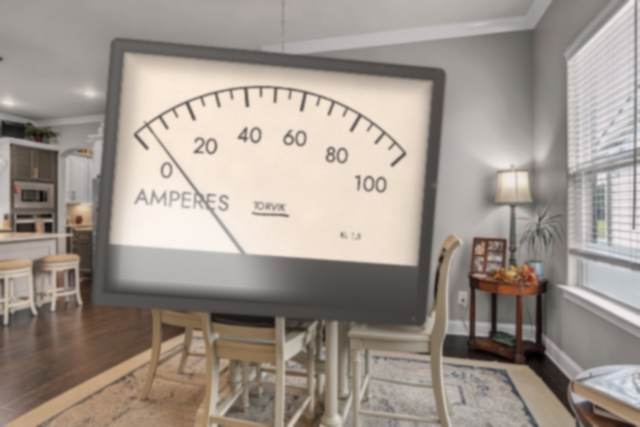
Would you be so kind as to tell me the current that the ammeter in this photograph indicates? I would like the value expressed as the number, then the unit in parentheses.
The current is 5 (A)
